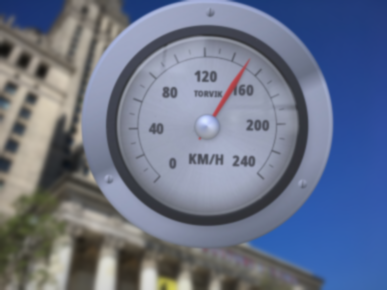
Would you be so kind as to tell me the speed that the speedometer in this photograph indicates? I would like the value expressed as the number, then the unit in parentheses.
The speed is 150 (km/h)
